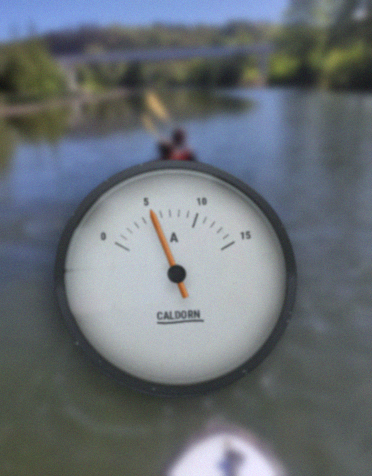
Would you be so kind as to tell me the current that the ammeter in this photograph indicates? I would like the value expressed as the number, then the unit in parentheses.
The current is 5 (A)
